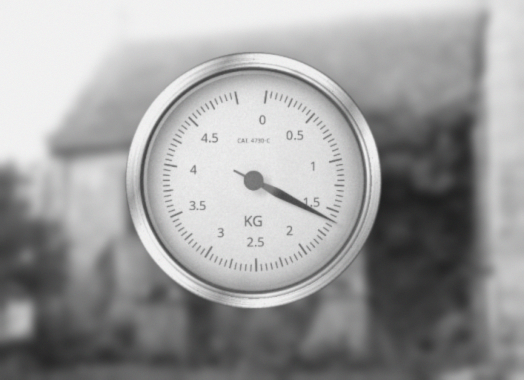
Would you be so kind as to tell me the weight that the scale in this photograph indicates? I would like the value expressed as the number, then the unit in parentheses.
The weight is 1.6 (kg)
